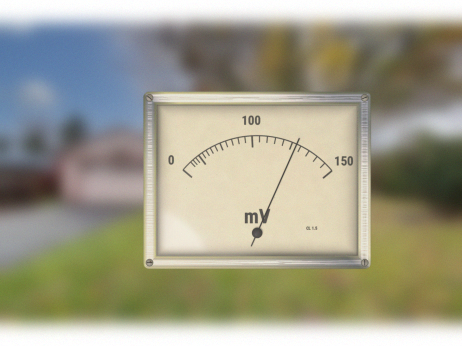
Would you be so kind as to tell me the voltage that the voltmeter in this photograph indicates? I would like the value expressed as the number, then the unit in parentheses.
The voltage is 127.5 (mV)
